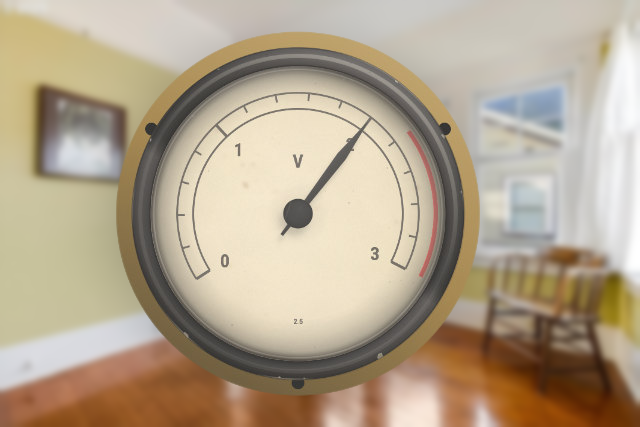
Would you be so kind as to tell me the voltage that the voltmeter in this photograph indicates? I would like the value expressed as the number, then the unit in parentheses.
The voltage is 2 (V)
